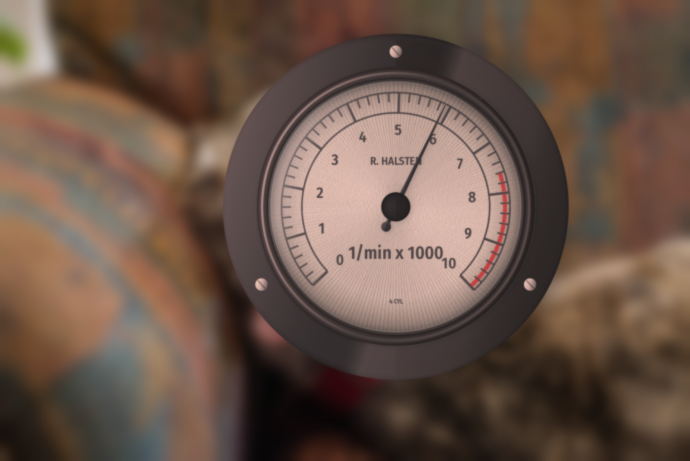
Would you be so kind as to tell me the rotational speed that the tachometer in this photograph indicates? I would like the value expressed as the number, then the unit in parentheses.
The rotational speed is 5900 (rpm)
